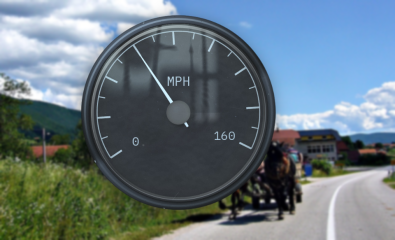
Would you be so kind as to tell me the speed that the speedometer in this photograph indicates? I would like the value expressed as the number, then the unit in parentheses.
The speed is 60 (mph)
